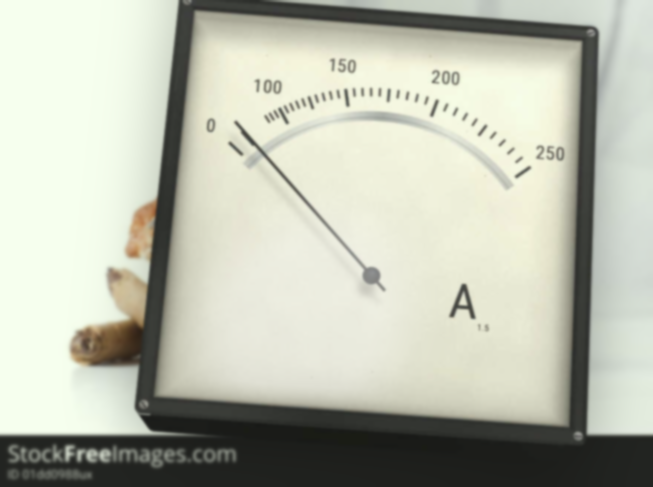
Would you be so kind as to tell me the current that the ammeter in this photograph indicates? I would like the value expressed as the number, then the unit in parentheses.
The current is 50 (A)
